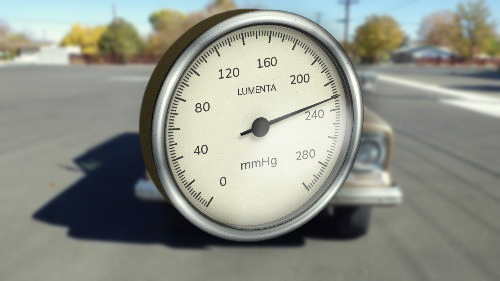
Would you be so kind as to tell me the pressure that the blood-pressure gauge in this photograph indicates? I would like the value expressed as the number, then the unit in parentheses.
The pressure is 230 (mmHg)
